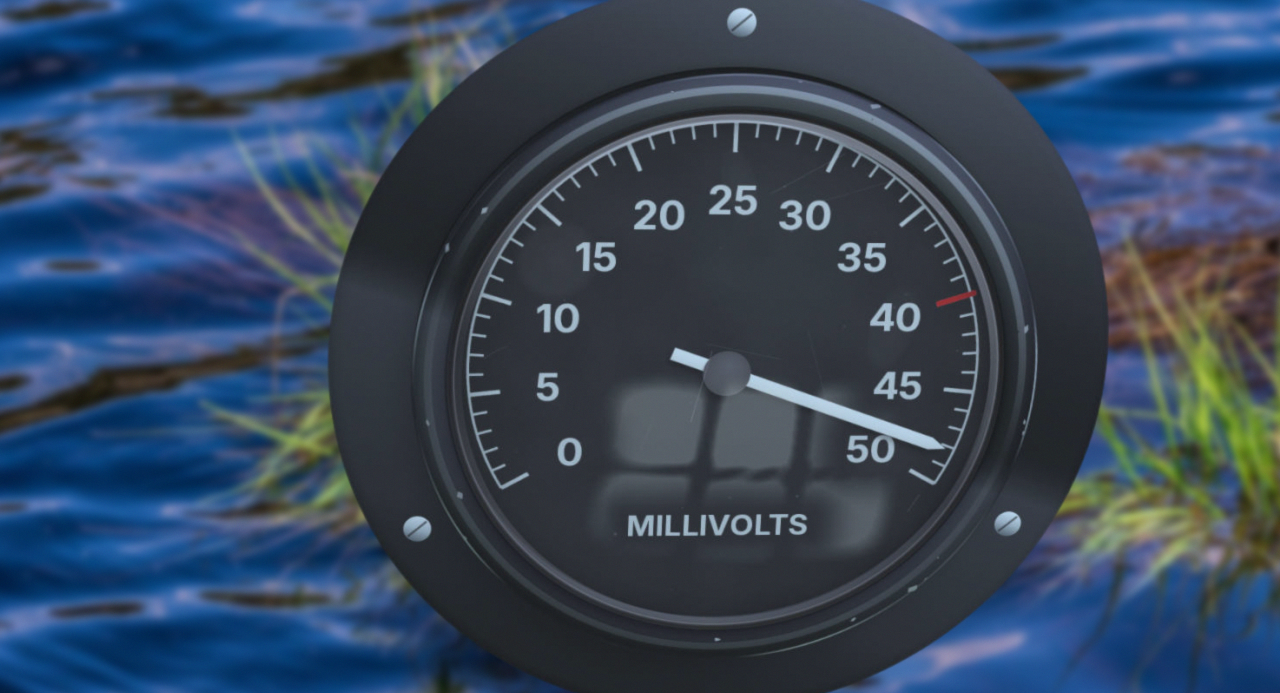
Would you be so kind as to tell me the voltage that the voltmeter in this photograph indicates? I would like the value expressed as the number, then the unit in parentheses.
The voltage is 48 (mV)
